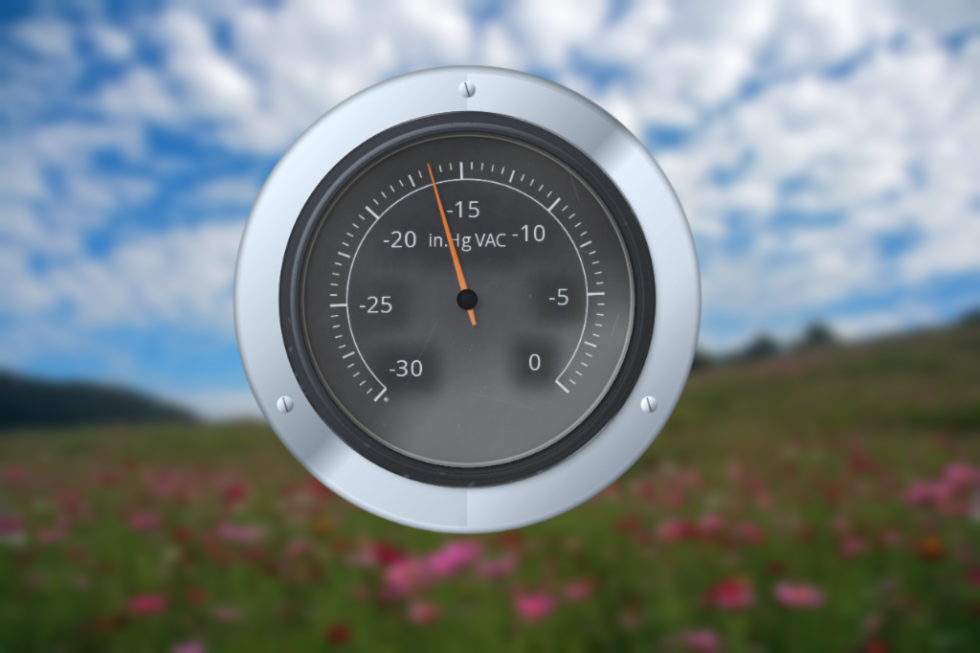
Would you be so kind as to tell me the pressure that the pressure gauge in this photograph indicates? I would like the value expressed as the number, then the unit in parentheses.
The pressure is -16.5 (inHg)
